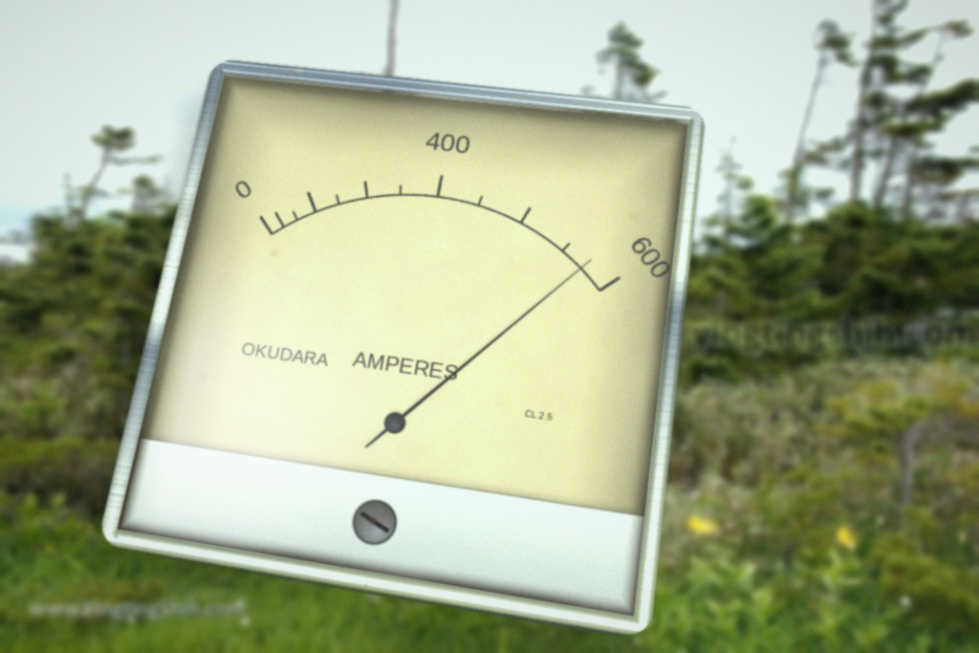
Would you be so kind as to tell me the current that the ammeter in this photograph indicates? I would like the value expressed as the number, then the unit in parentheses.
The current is 575 (A)
